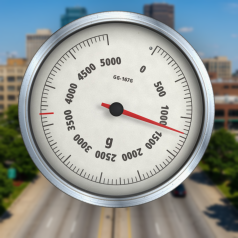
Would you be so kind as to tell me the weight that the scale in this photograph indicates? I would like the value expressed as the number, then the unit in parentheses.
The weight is 1200 (g)
